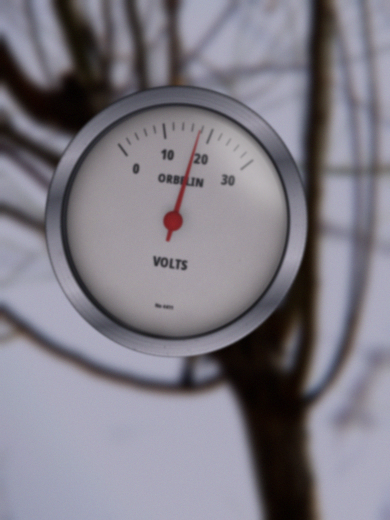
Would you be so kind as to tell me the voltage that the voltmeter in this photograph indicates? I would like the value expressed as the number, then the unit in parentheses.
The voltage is 18 (V)
